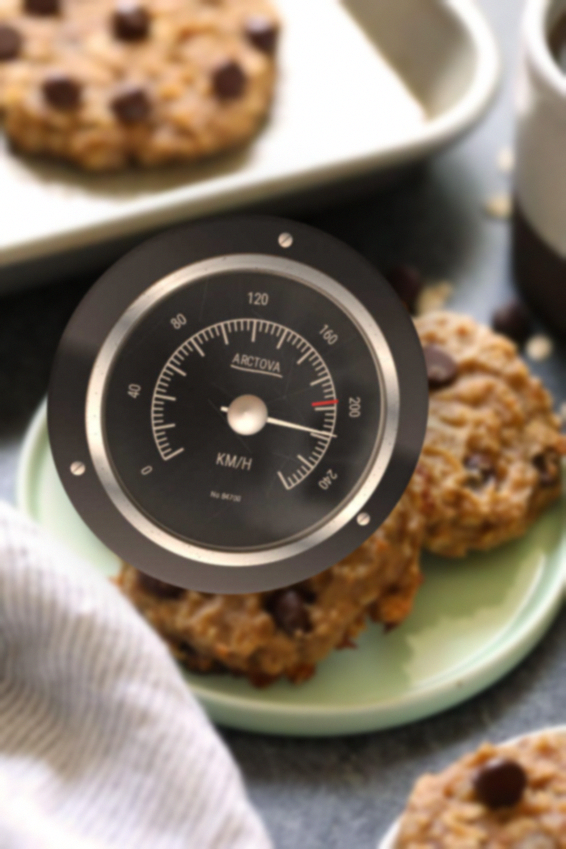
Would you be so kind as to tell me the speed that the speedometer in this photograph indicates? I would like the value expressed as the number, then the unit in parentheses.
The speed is 216 (km/h)
